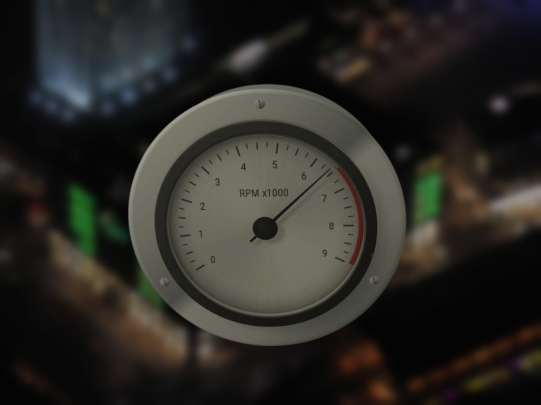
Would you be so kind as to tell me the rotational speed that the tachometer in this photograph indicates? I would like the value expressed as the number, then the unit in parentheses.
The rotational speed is 6375 (rpm)
